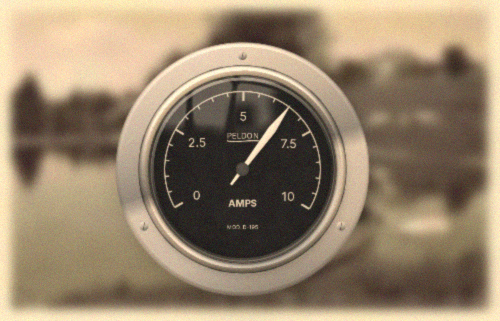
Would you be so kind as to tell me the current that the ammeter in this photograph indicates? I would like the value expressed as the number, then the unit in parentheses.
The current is 6.5 (A)
